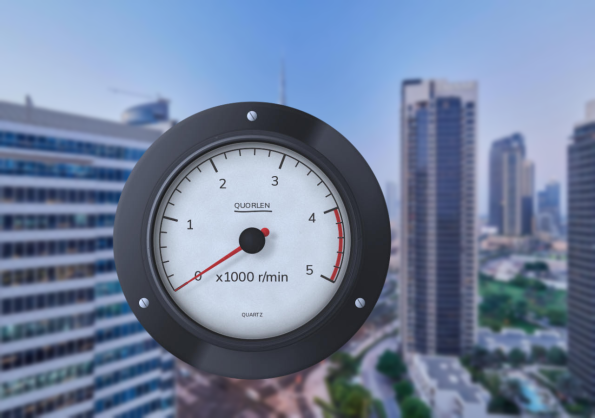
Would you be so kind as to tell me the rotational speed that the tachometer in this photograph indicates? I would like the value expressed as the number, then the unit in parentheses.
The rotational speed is 0 (rpm)
